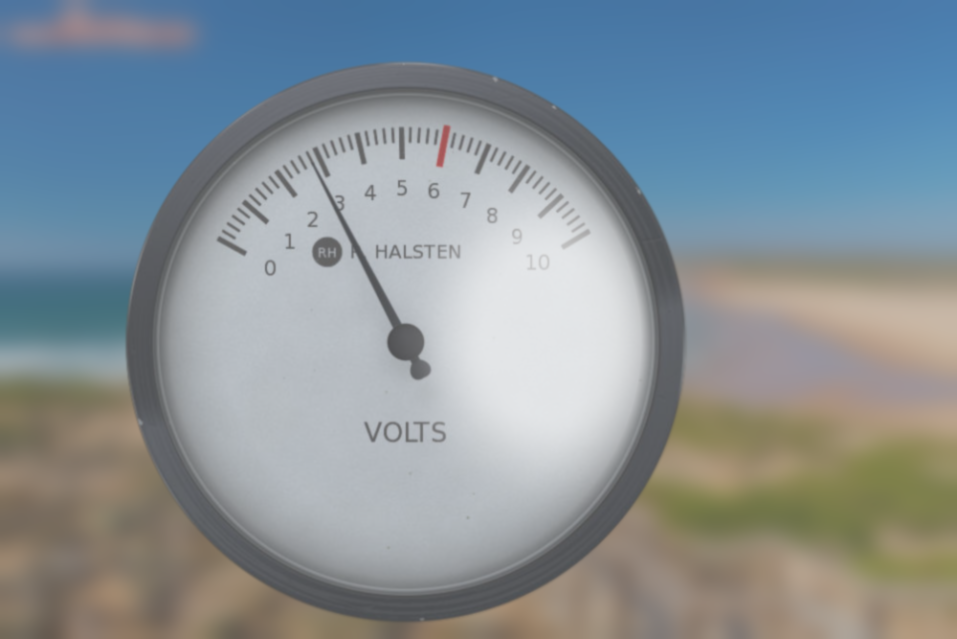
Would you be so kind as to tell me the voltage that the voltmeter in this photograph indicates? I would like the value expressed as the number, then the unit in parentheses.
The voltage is 2.8 (V)
